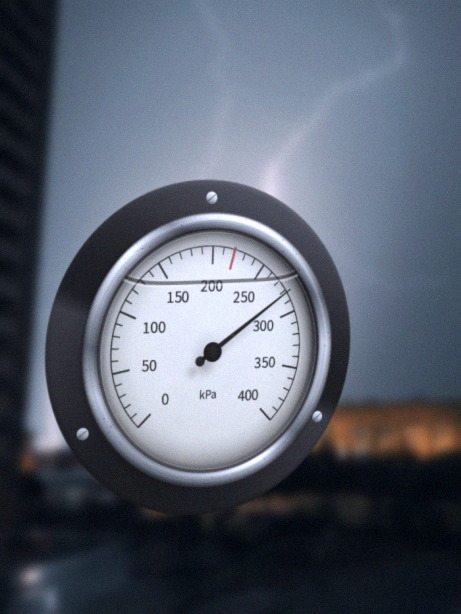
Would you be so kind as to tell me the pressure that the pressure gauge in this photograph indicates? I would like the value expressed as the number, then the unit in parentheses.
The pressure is 280 (kPa)
